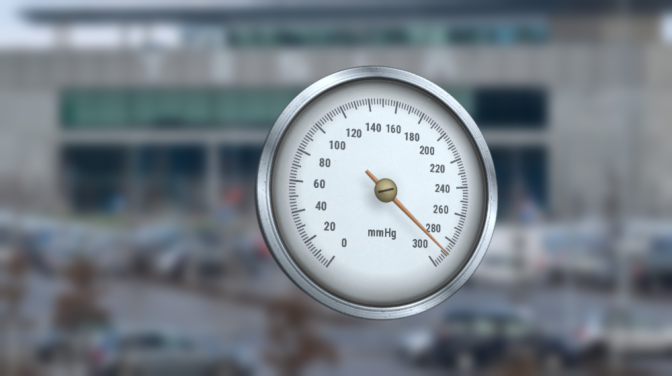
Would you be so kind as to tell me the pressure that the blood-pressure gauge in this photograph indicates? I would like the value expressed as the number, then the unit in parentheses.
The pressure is 290 (mmHg)
